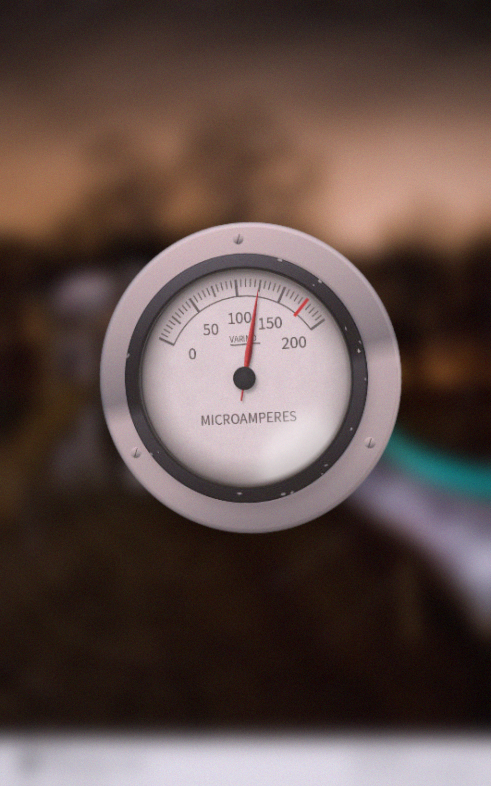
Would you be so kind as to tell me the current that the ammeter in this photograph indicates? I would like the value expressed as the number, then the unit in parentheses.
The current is 125 (µA)
